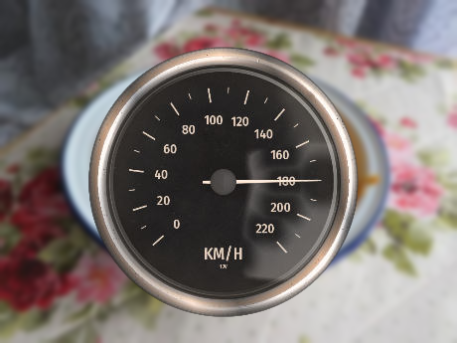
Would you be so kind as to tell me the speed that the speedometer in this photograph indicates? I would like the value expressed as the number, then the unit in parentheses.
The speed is 180 (km/h)
